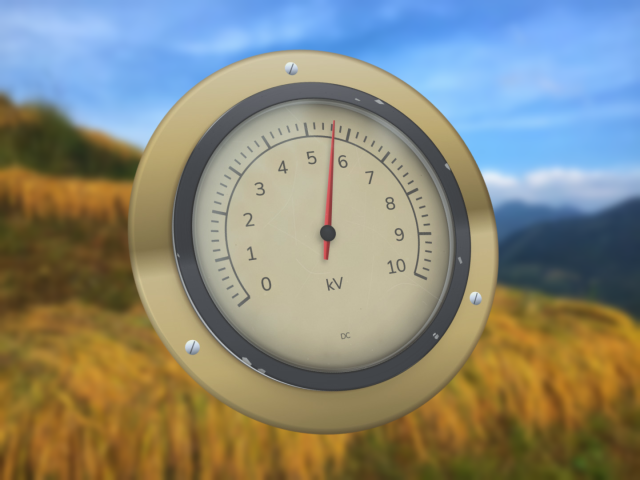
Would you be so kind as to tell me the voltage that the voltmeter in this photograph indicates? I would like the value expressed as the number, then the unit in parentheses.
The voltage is 5.6 (kV)
